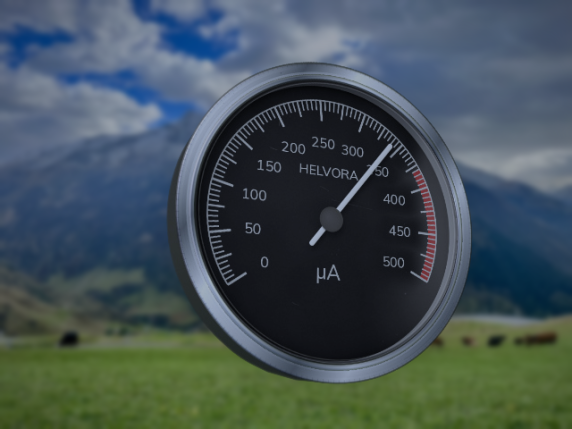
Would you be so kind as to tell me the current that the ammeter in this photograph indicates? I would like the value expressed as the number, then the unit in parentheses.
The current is 340 (µA)
